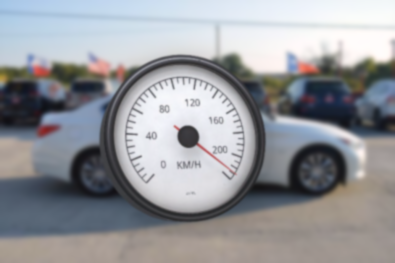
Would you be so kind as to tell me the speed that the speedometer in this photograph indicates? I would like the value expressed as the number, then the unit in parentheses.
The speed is 215 (km/h)
